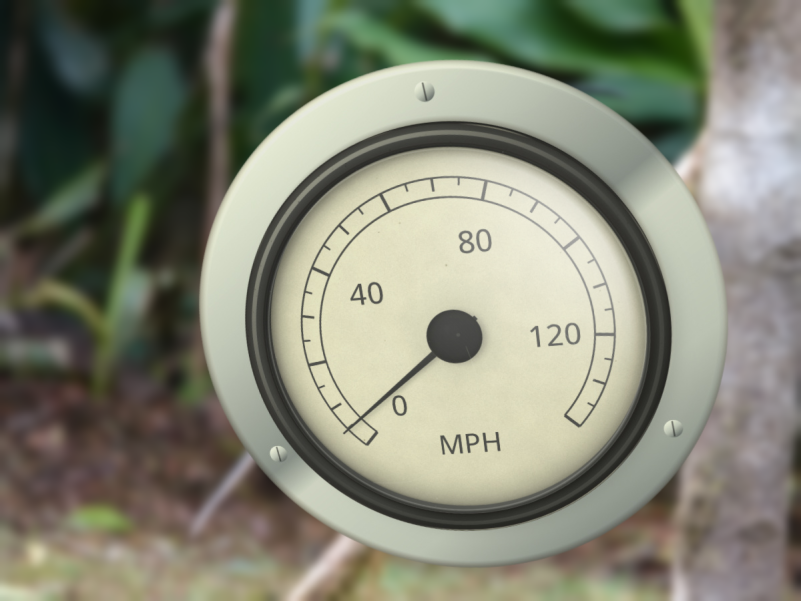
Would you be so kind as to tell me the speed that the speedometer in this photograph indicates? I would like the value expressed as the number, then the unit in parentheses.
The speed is 5 (mph)
